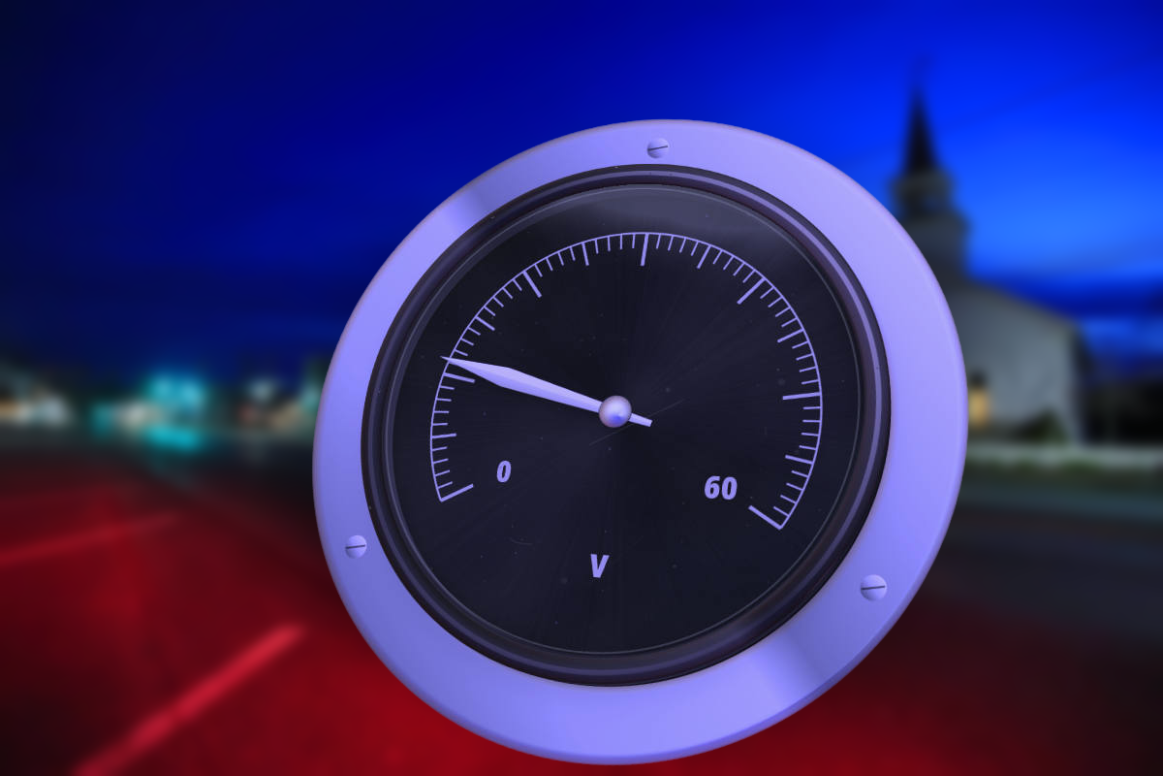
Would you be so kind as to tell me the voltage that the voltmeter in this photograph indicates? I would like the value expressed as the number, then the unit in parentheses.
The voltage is 11 (V)
